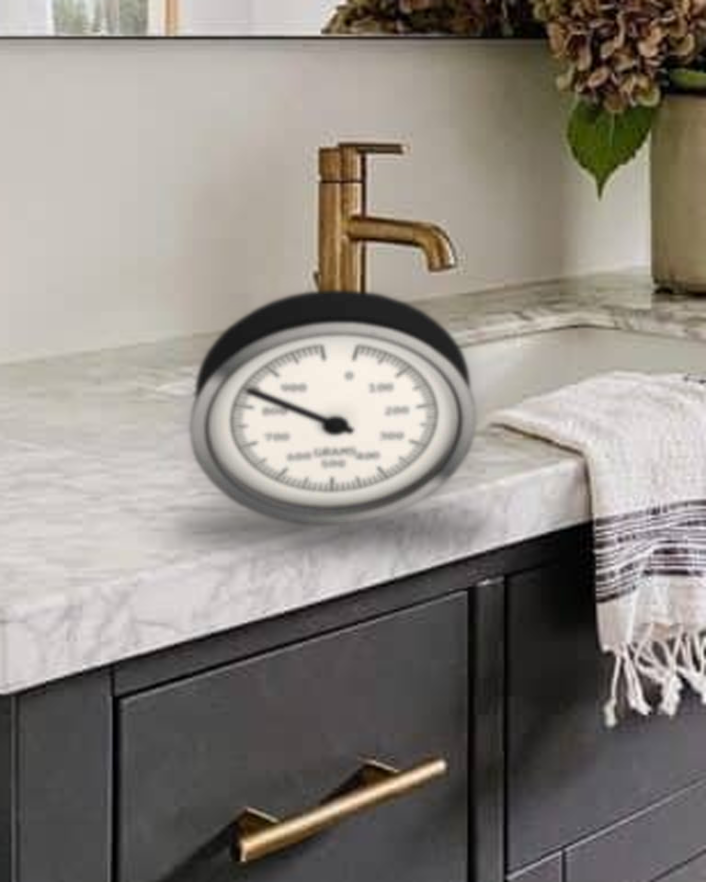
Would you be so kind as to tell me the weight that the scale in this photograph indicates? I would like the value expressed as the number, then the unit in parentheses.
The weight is 850 (g)
